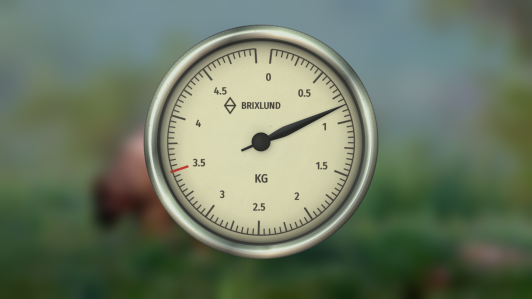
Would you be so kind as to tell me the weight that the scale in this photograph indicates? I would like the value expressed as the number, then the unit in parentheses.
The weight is 0.85 (kg)
